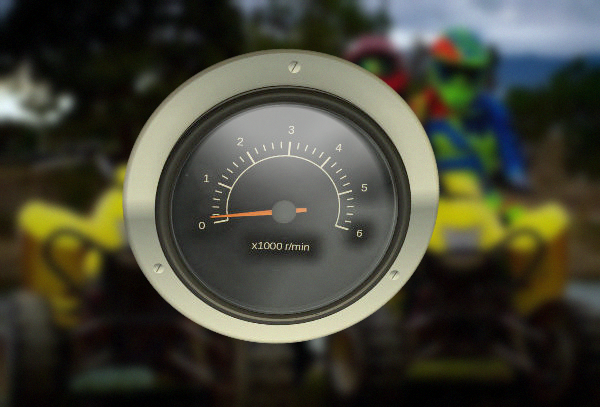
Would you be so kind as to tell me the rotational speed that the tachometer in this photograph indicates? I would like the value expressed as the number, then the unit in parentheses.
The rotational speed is 200 (rpm)
